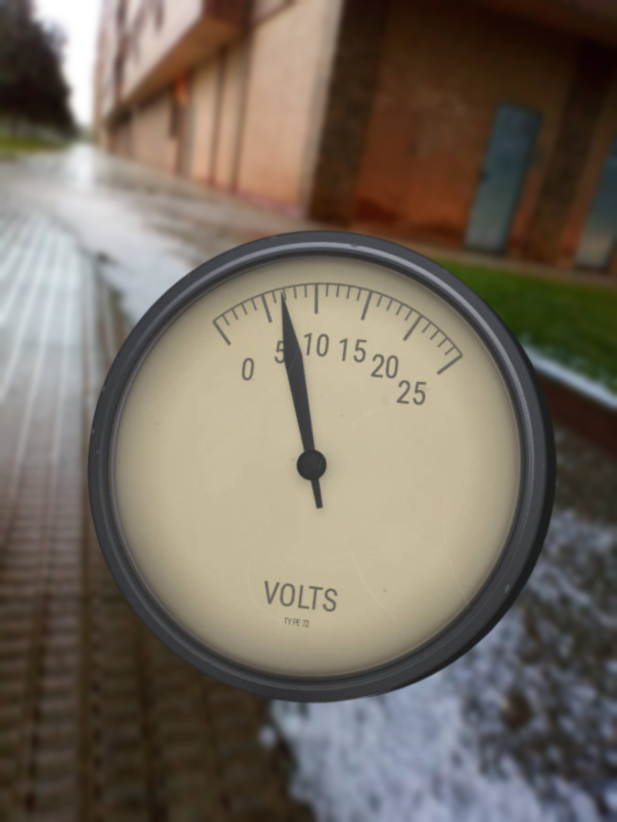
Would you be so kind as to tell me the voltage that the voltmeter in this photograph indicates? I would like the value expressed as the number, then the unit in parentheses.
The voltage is 7 (V)
